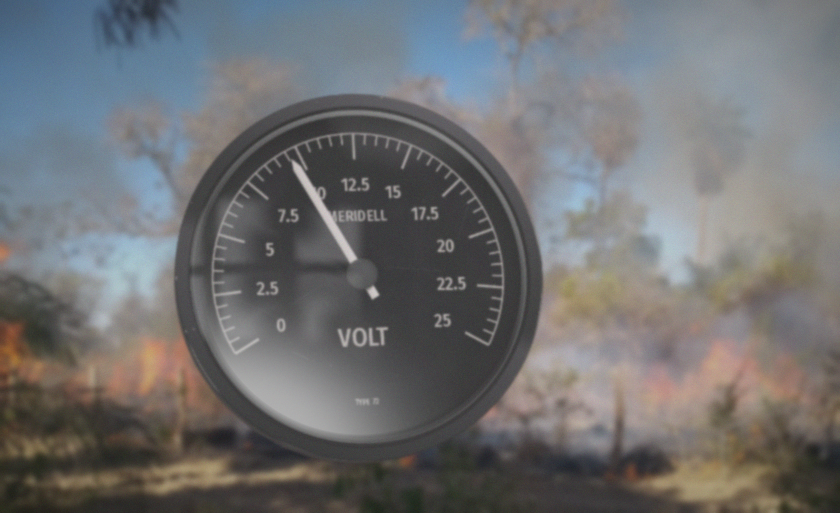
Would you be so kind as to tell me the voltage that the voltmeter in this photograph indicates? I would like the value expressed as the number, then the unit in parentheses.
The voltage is 9.5 (V)
